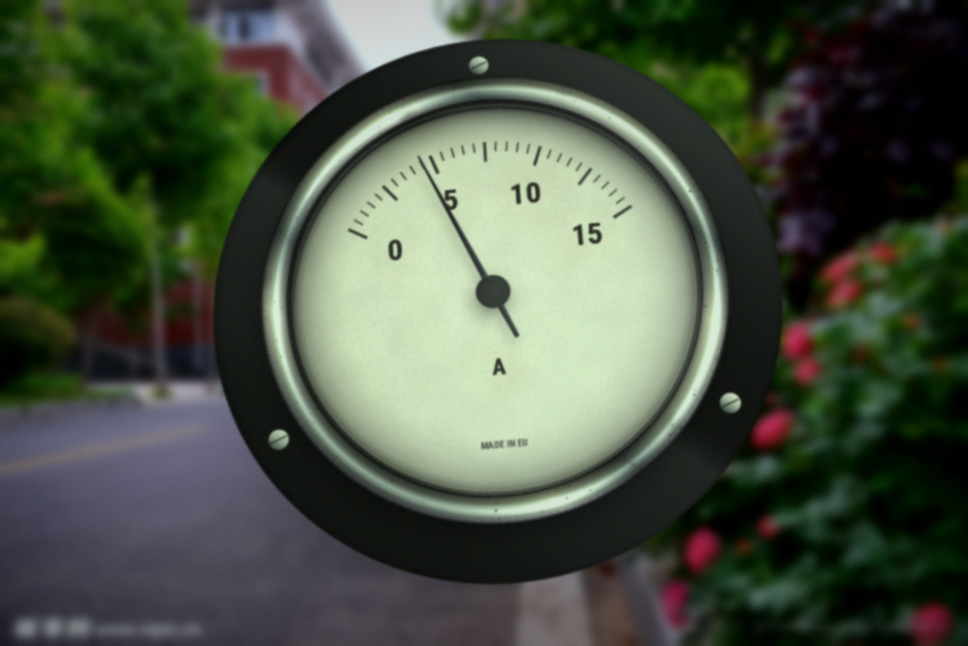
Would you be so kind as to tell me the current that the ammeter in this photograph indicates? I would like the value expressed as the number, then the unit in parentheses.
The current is 4.5 (A)
